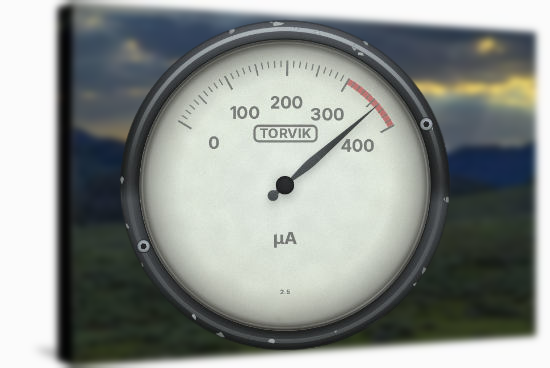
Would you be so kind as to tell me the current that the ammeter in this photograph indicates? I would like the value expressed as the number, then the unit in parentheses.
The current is 360 (µA)
